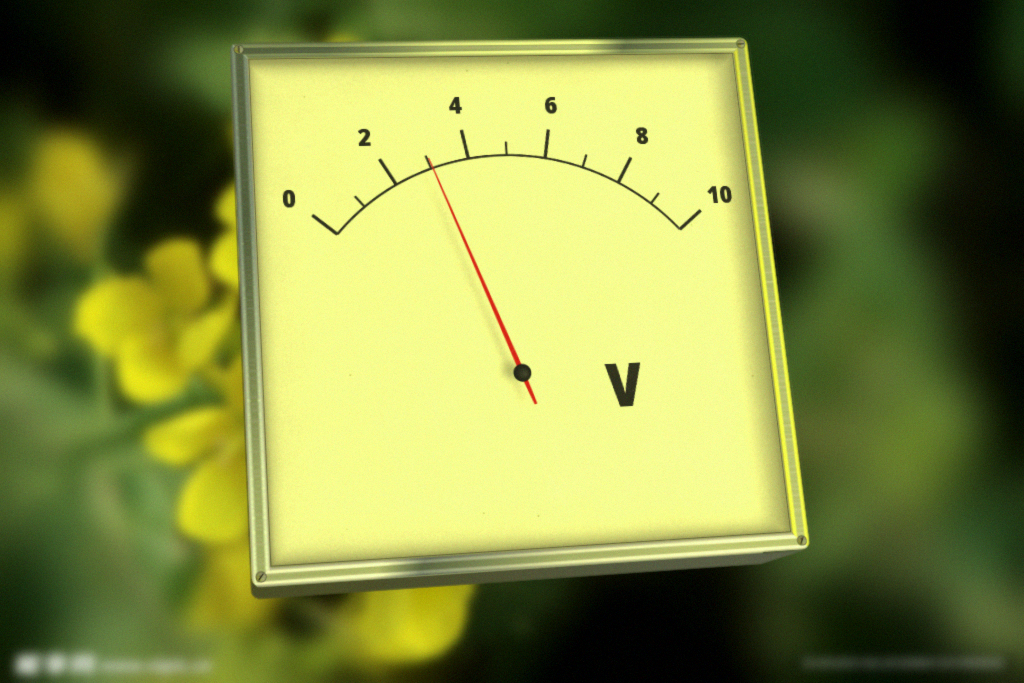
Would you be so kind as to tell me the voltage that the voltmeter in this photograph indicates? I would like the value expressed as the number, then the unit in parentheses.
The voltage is 3 (V)
